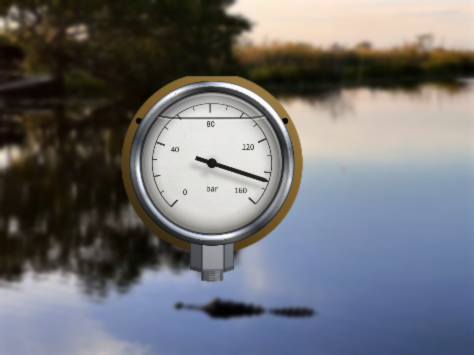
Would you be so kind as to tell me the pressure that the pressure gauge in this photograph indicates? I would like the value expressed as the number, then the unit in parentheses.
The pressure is 145 (bar)
